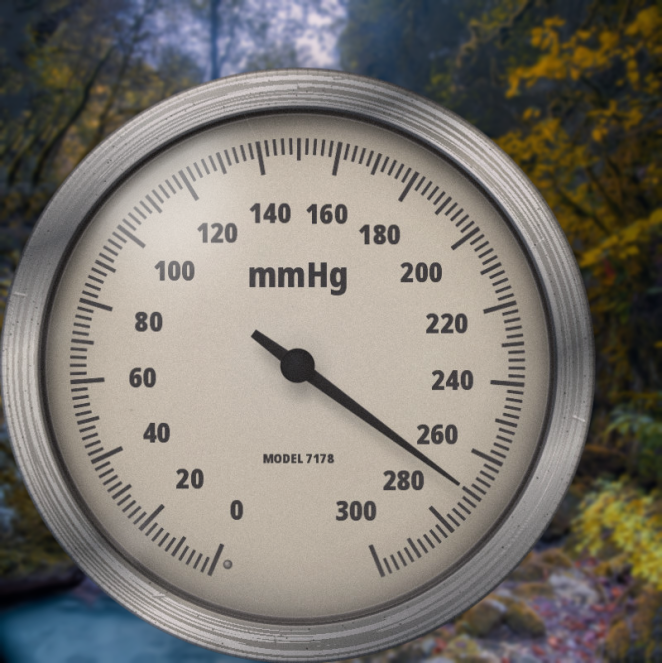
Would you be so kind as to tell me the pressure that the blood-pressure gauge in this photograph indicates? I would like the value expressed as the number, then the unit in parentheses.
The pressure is 270 (mmHg)
